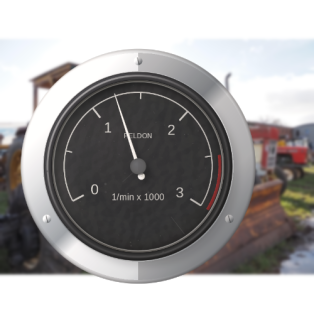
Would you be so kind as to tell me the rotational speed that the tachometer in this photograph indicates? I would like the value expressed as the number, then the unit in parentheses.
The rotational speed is 1250 (rpm)
